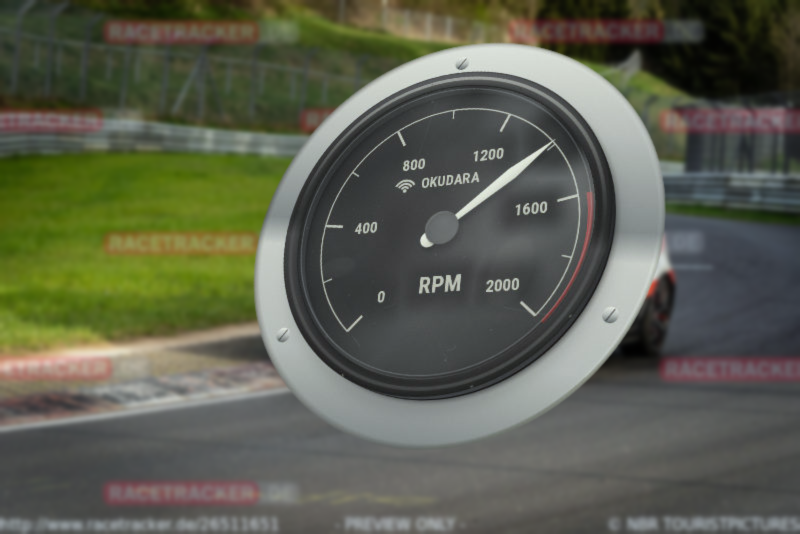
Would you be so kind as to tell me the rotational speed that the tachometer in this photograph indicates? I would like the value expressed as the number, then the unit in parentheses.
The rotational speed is 1400 (rpm)
